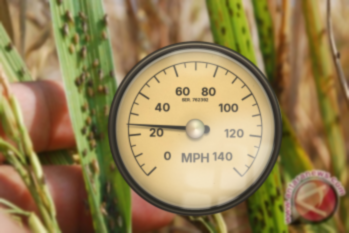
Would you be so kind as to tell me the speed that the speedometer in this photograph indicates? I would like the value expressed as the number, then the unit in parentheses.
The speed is 25 (mph)
